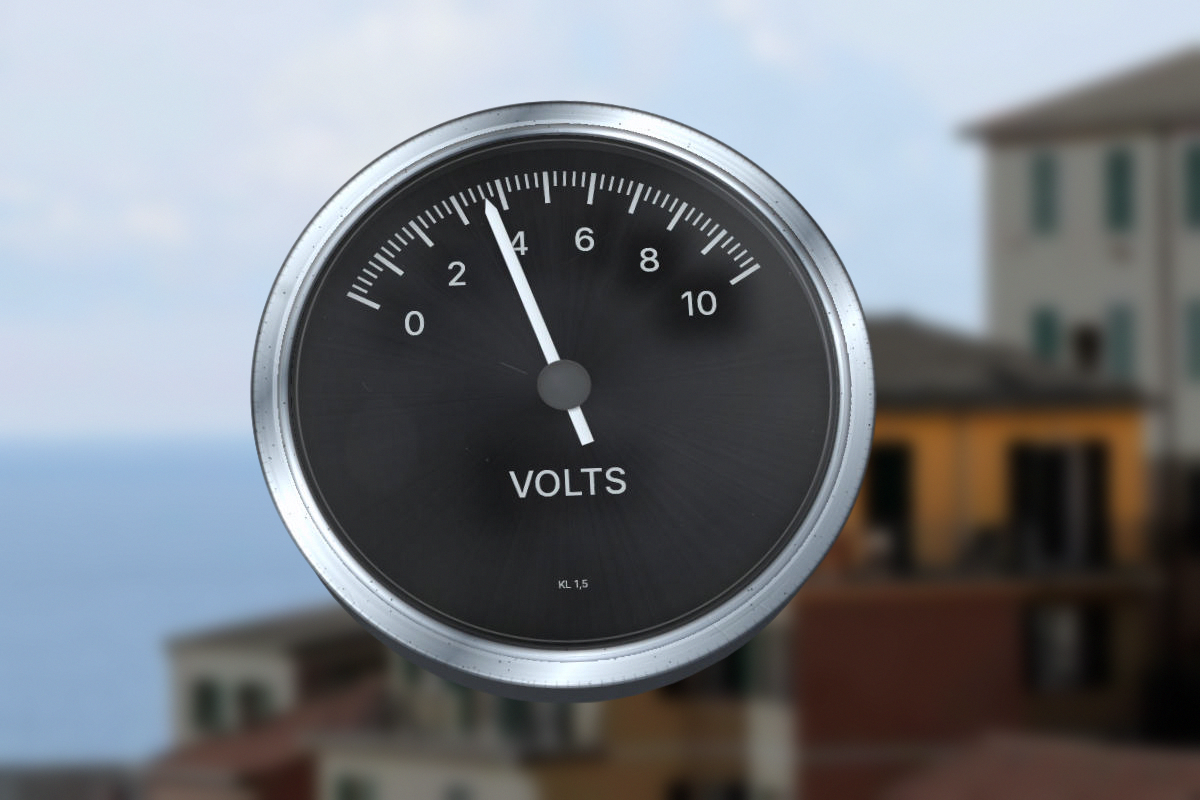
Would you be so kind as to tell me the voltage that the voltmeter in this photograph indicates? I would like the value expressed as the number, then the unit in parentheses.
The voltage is 3.6 (V)
